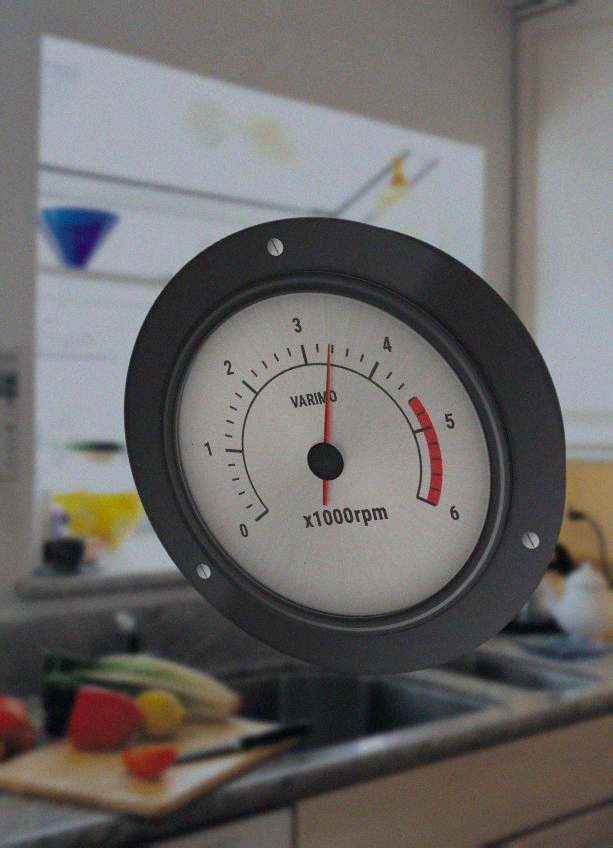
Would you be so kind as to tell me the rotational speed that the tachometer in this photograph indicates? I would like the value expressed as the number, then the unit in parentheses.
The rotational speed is 3400 (rpm)
